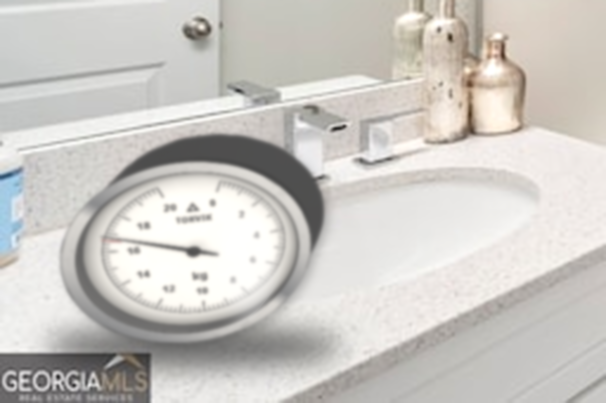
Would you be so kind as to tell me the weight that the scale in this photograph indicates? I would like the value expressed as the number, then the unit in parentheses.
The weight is 17 (kg)
